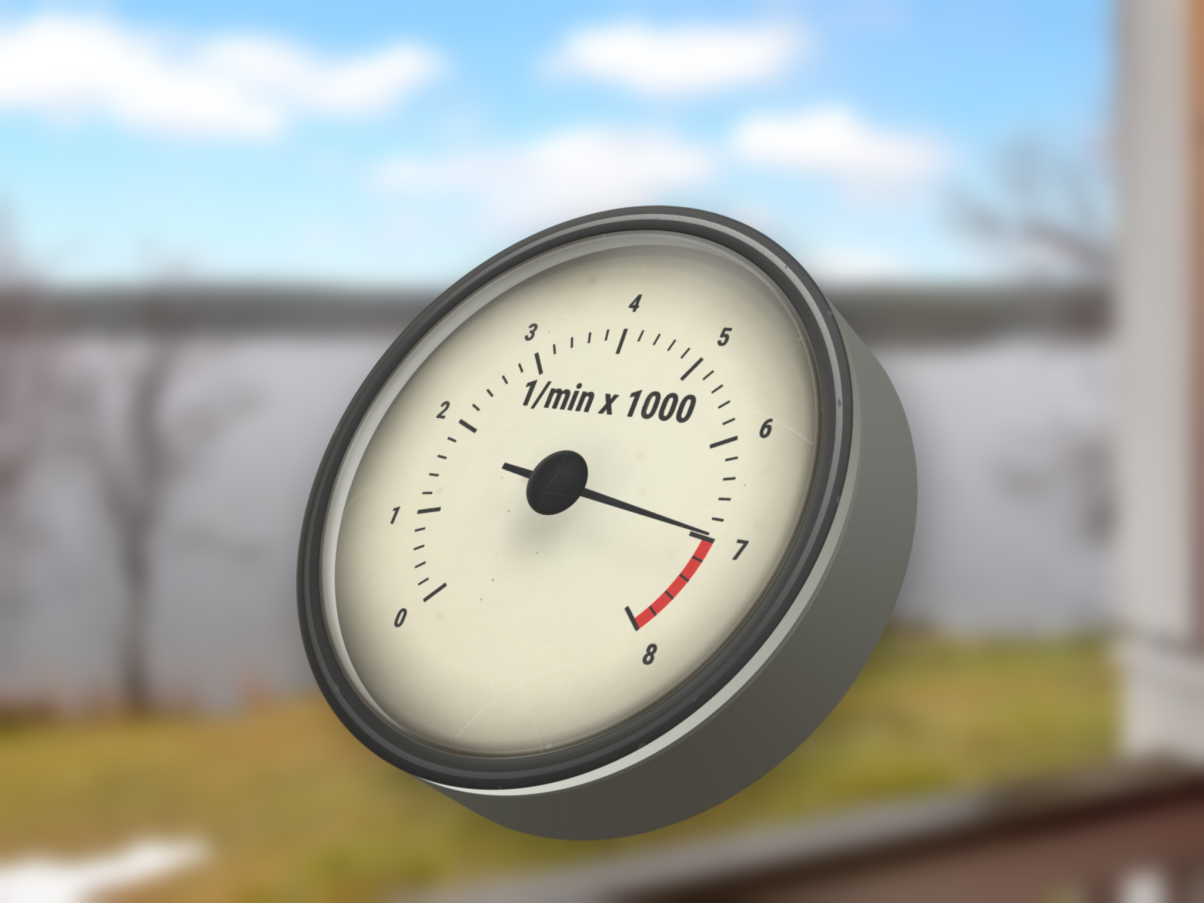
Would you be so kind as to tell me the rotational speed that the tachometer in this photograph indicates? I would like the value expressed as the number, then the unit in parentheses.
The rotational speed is 7000 (rpm)
